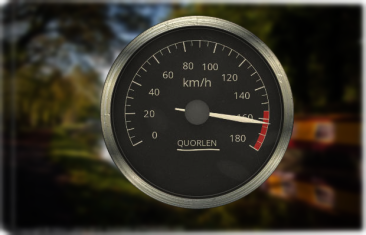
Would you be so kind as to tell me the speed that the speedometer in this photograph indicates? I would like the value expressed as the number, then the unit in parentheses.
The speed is 162.5 (km/h)
